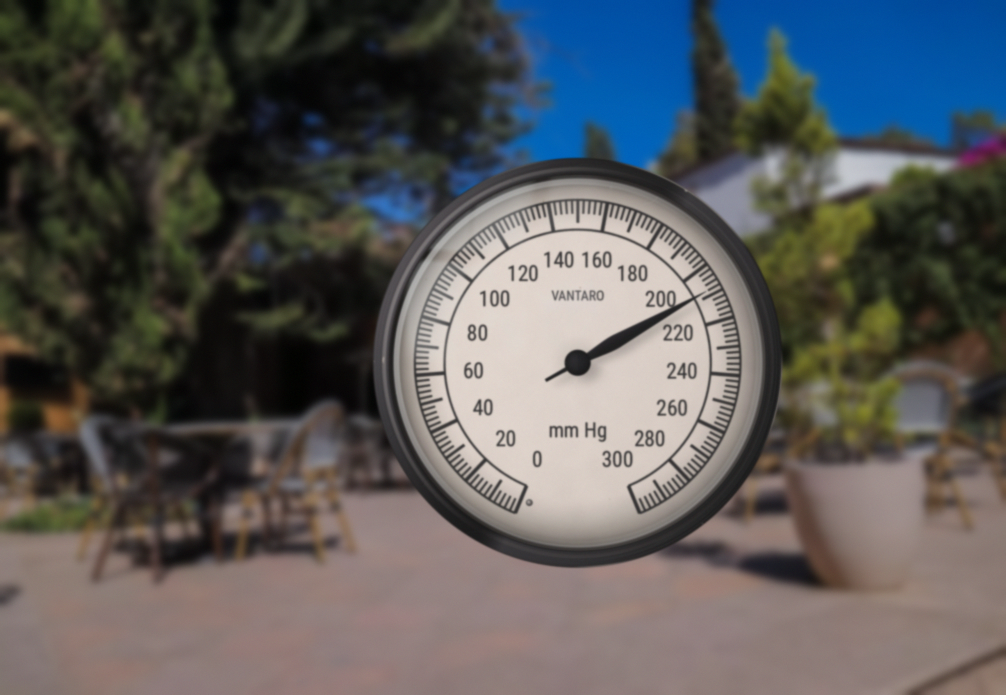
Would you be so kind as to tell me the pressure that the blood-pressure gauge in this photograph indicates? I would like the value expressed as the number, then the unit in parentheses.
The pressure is 208 (mmHg)
